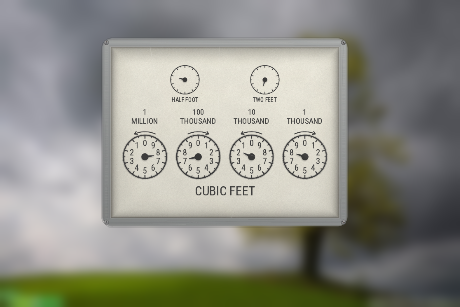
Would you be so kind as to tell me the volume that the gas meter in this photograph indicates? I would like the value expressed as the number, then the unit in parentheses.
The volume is 771800 (ft³)
